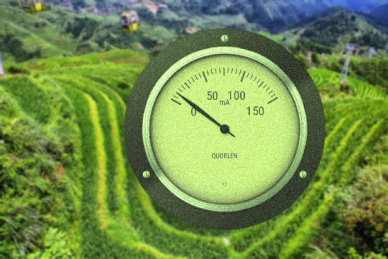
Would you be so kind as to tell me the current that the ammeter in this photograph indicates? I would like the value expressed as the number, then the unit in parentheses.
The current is 10 (mA)
